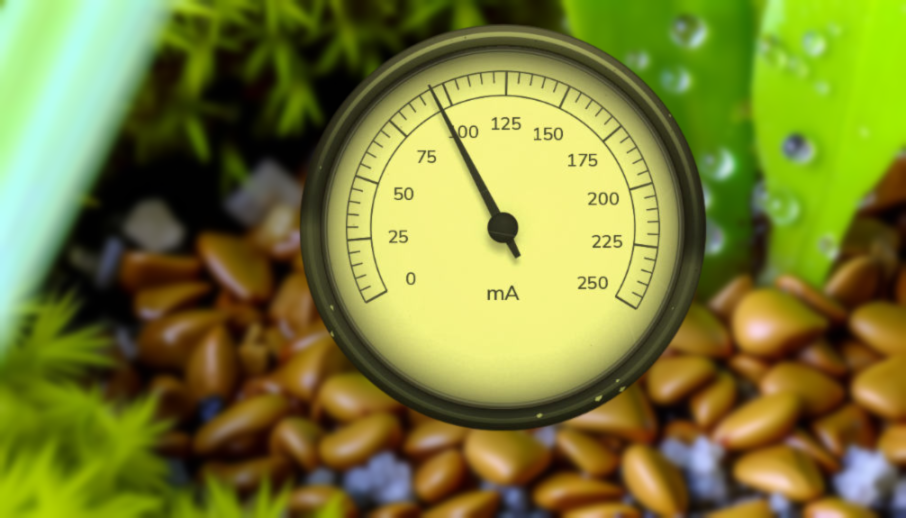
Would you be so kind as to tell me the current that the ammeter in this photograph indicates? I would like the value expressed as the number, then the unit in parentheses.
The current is 95 (mA)
